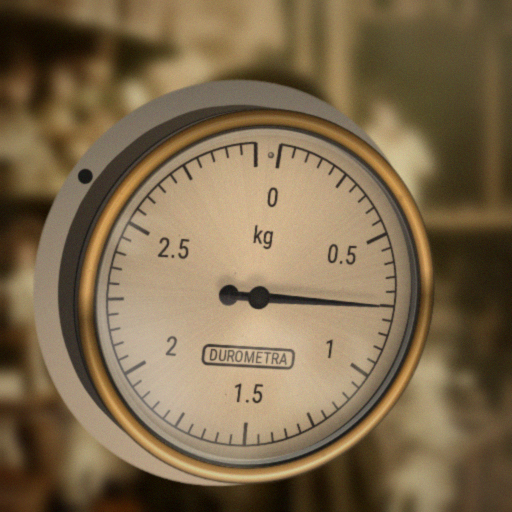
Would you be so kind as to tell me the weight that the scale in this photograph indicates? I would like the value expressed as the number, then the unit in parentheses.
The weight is 0.75 (kg)
